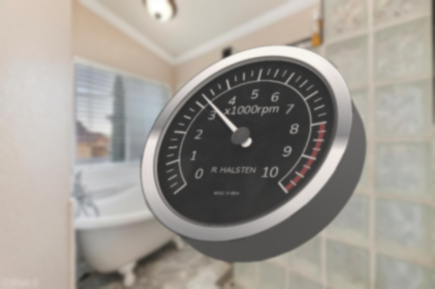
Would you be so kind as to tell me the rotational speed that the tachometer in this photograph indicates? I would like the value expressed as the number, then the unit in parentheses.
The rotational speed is 3250 (rpm)
